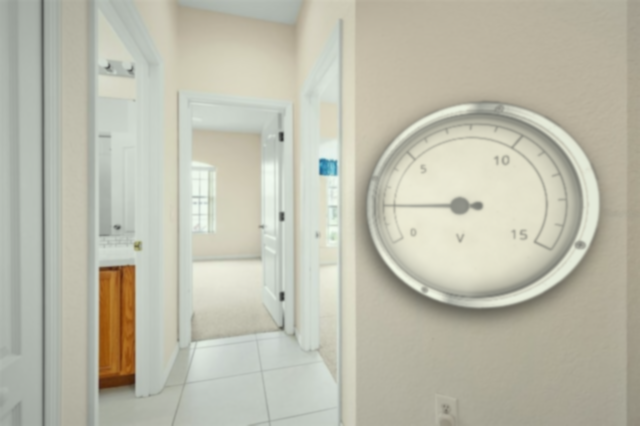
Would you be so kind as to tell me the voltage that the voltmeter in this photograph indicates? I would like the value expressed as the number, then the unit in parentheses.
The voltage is 2 (V)
